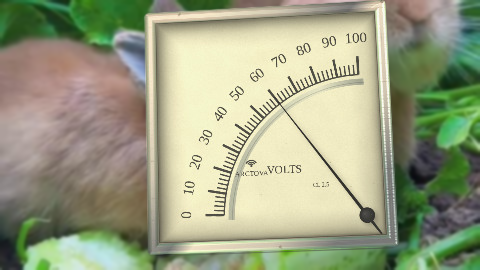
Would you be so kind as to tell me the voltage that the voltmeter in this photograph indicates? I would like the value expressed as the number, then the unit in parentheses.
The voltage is 60 (V)
